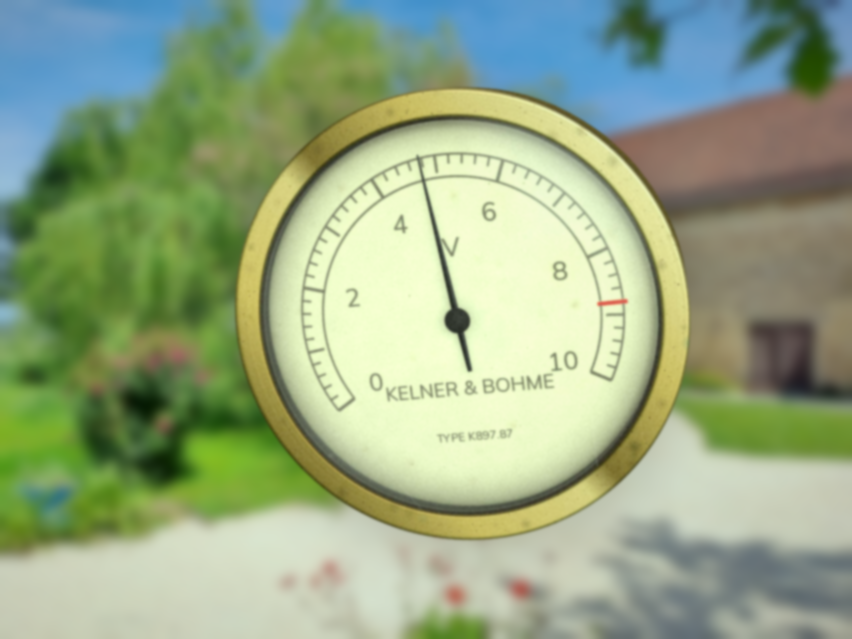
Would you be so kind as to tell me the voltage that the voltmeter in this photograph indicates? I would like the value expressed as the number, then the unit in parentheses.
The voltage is 4.8 (V)
